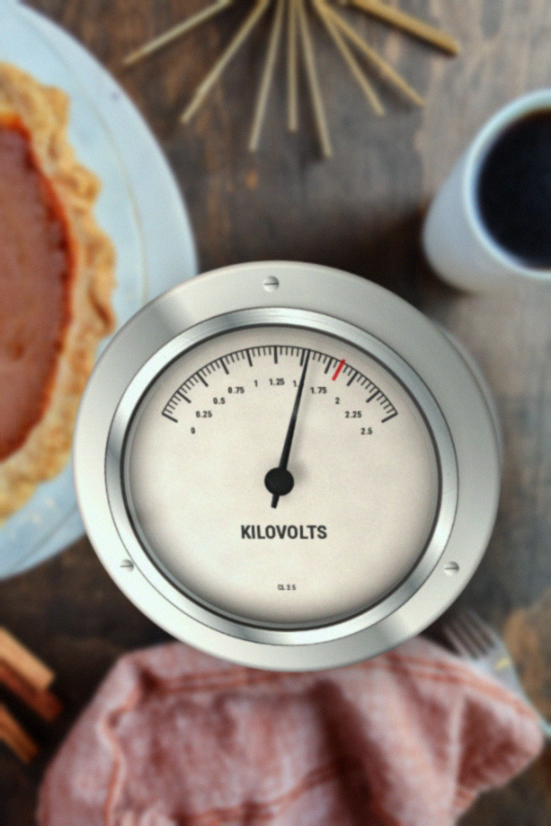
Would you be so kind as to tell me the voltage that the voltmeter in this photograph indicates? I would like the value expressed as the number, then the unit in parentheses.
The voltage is 1.55 (kV)
